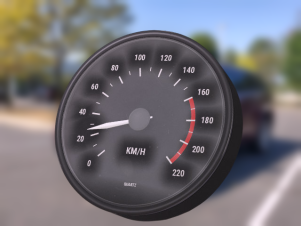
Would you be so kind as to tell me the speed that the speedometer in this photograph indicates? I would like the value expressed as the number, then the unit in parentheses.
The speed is 25 (km/h)
